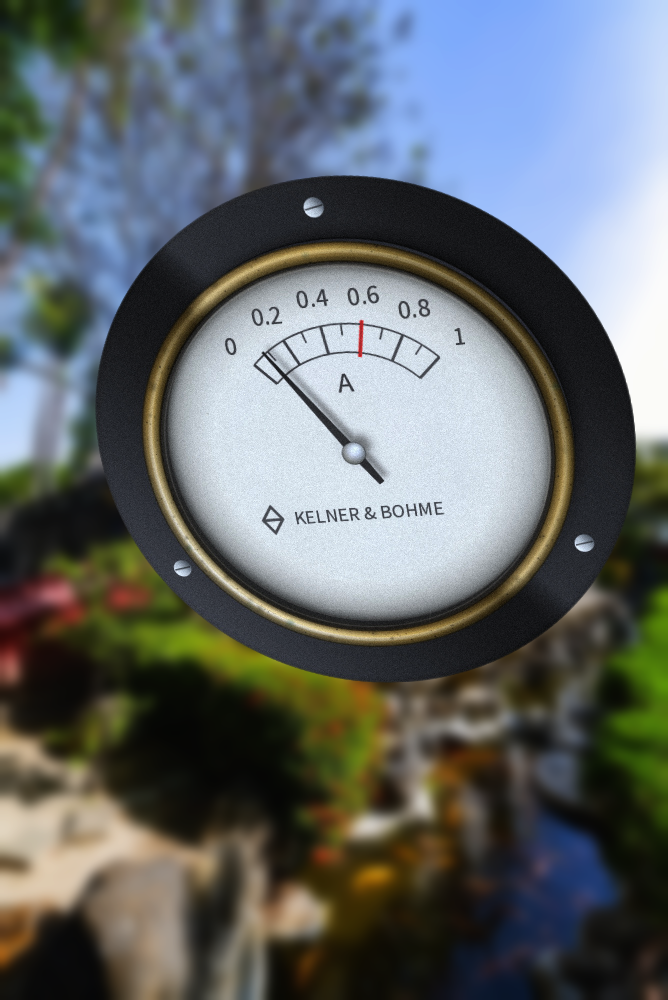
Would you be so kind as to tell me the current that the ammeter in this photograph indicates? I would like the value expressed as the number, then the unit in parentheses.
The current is 0.1 (A)
